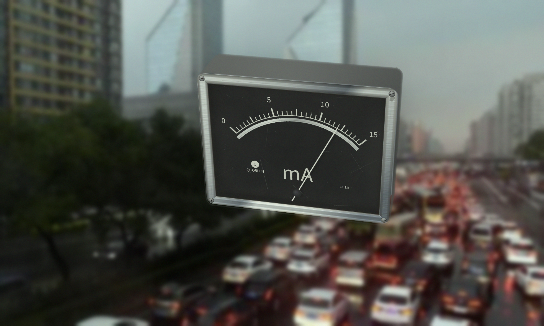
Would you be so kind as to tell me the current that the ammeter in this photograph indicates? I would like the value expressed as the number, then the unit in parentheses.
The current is 12 (mA)
